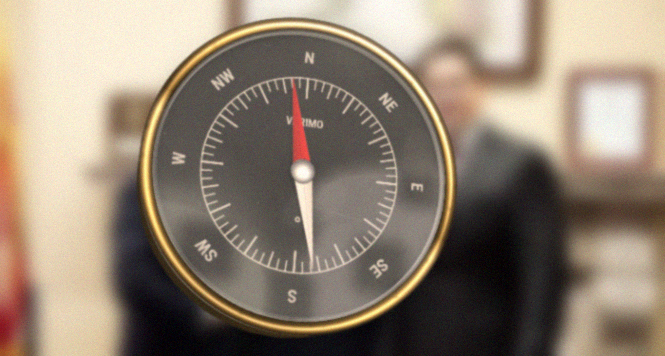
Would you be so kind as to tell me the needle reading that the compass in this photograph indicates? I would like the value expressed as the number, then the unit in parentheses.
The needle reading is 350 (°)
